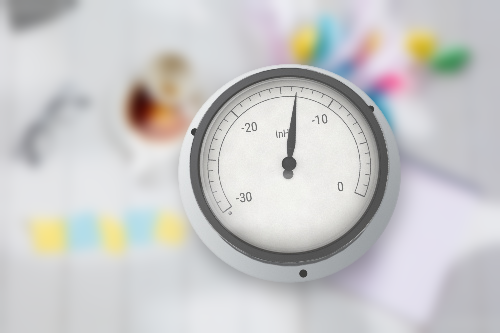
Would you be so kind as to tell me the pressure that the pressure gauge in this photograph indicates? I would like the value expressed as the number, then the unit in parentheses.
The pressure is -13.5 (inHg)
